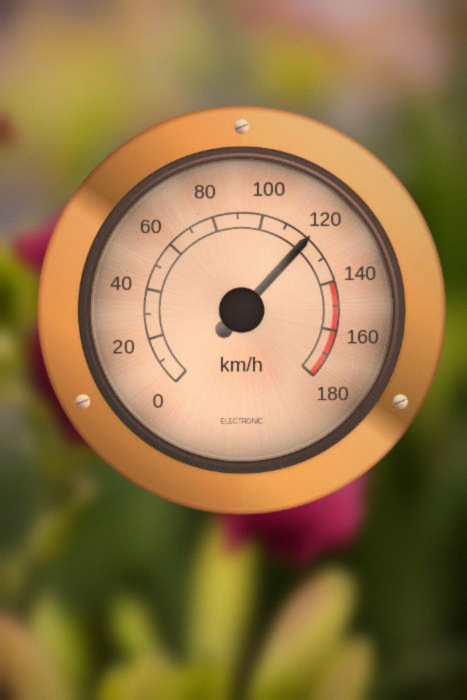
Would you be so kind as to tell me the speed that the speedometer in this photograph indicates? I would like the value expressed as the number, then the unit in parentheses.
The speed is 120 (km/h)
